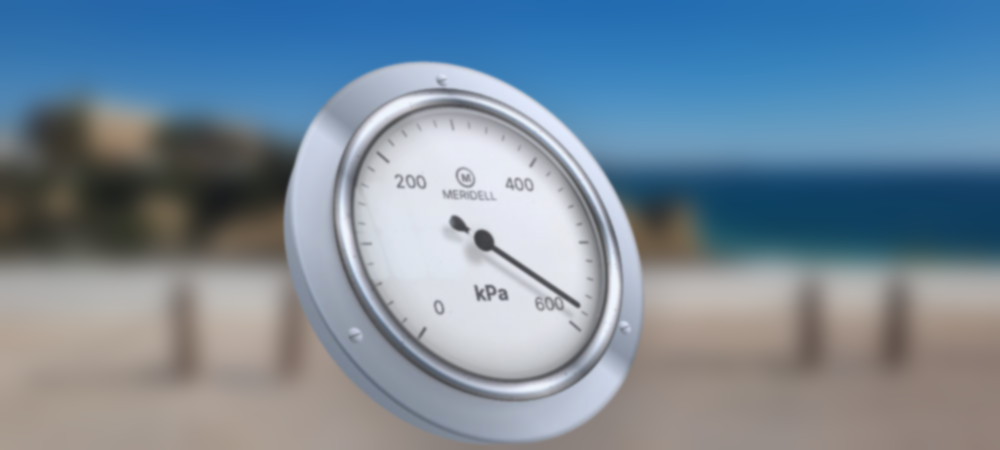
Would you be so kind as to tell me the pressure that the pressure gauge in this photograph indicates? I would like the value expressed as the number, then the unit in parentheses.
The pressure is 580 (kPa)
